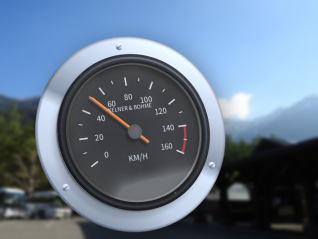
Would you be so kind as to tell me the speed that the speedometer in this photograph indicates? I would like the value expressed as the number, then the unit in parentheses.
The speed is 50 (km/h)
